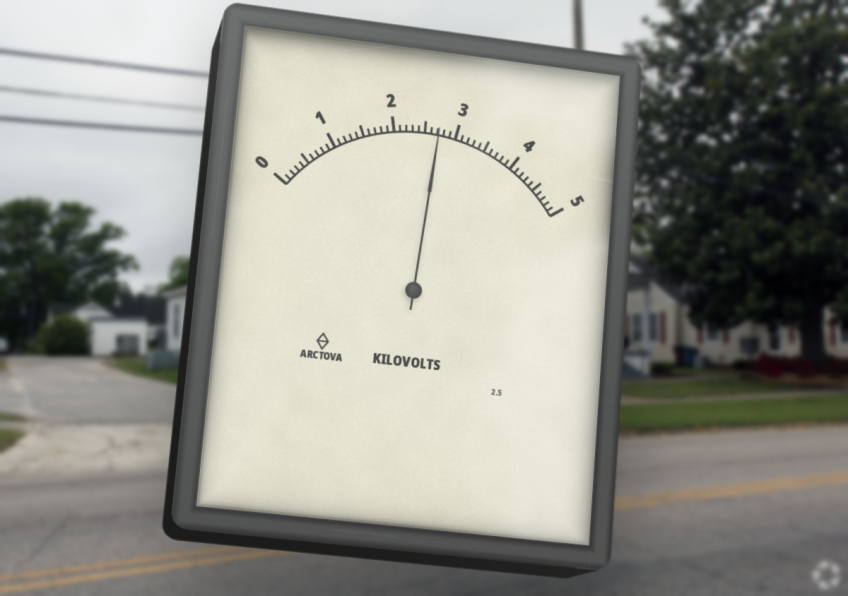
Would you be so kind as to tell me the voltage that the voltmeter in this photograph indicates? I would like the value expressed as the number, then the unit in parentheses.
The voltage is 2.7 (kV)
